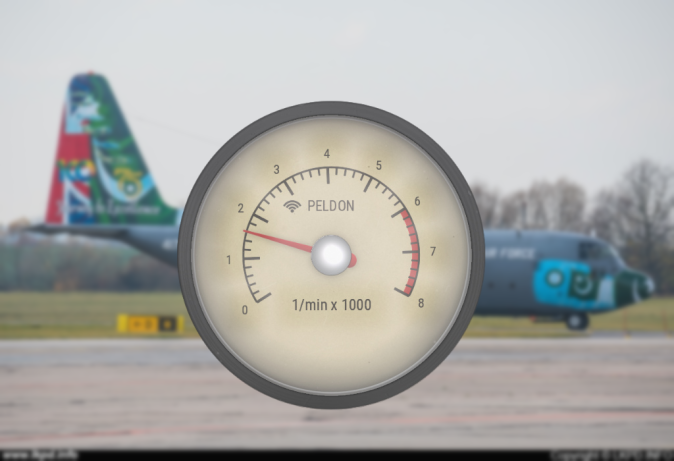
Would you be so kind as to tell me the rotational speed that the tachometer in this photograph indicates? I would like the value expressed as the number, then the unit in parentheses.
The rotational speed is 1600 (rpm)
